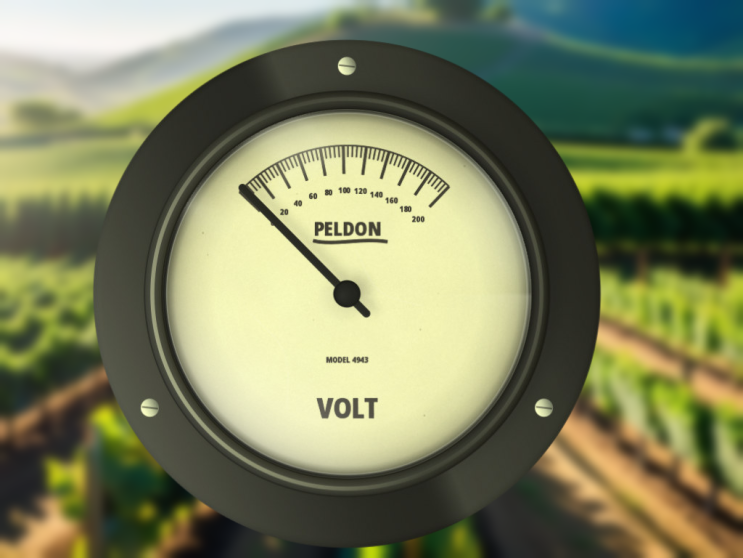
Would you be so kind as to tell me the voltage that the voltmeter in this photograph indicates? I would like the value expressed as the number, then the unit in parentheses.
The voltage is 4 (V)
